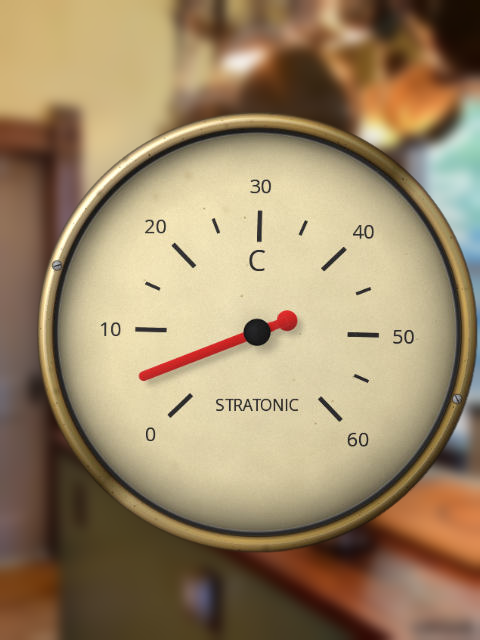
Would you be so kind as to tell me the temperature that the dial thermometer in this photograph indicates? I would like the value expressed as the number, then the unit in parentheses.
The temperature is 5 (°C)
